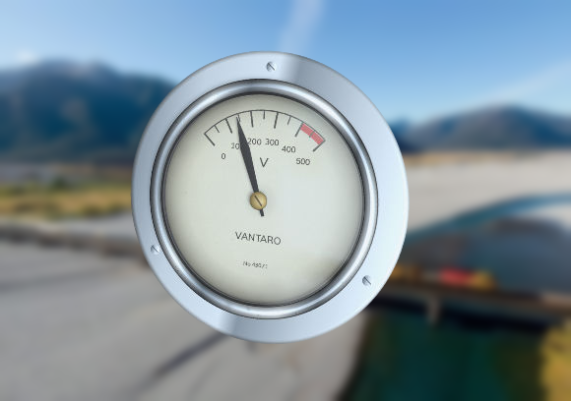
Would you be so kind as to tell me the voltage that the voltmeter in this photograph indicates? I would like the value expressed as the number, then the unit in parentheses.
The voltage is 150 (V)
